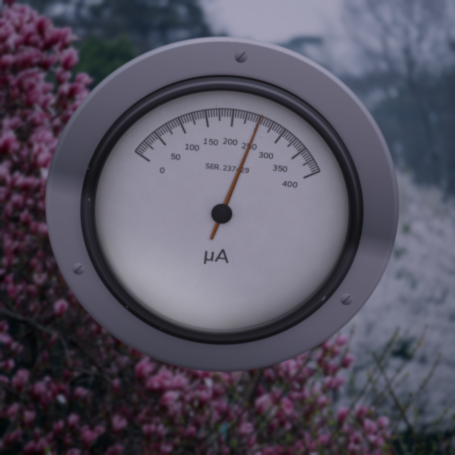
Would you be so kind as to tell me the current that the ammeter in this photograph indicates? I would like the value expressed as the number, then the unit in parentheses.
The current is 250 (µA)
